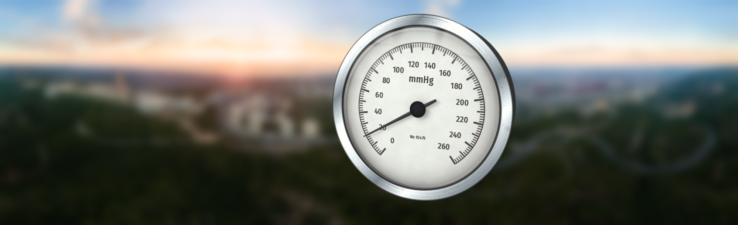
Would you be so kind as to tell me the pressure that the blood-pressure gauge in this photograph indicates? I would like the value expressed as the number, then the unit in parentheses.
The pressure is 20 (mmHg)
